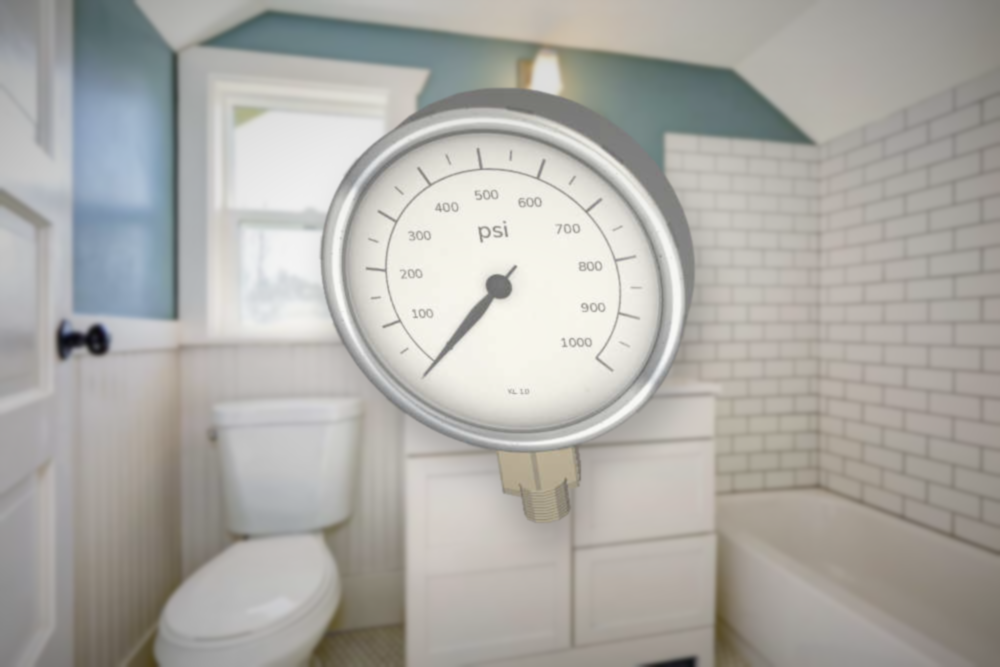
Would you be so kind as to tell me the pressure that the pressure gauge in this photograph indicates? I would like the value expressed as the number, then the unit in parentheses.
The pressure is 0 (psi)
